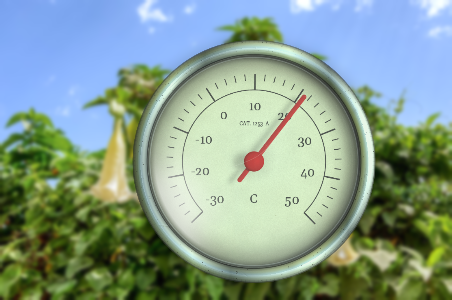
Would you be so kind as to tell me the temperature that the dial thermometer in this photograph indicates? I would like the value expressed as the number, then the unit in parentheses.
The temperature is 21 (°C)
